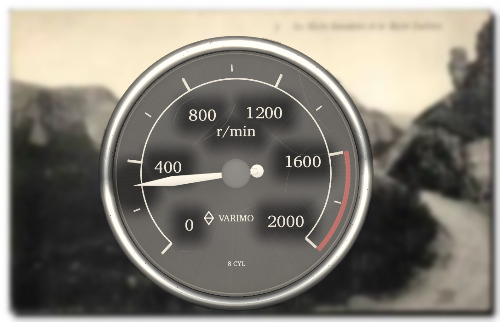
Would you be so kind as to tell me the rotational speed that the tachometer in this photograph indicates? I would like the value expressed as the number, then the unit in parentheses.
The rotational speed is 300 (rpm)
